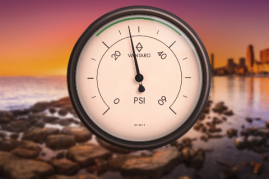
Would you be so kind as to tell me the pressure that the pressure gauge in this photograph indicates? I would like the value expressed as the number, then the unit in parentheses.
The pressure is 27.5 (psi)
